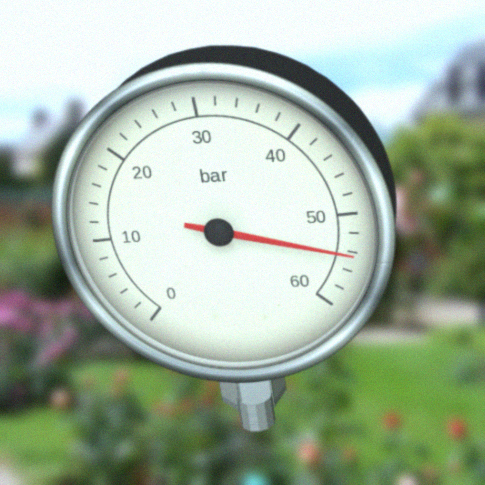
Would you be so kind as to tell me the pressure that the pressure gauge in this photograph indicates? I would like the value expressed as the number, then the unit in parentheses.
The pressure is 54 (bar)
